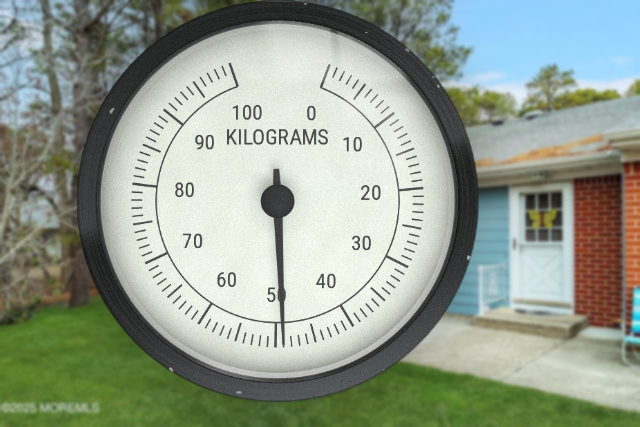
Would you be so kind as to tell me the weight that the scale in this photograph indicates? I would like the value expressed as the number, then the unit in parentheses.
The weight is 49 (kg)
